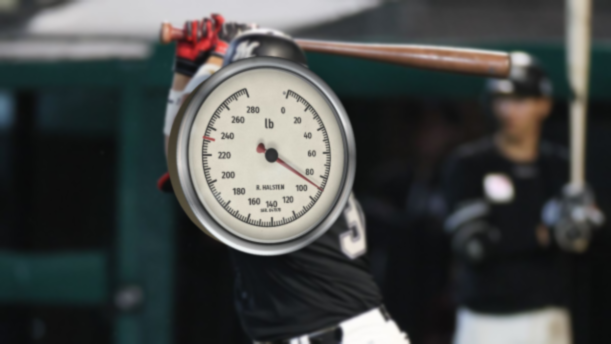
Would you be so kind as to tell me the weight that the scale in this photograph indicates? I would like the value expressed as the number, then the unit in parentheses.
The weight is 90 (lb)
